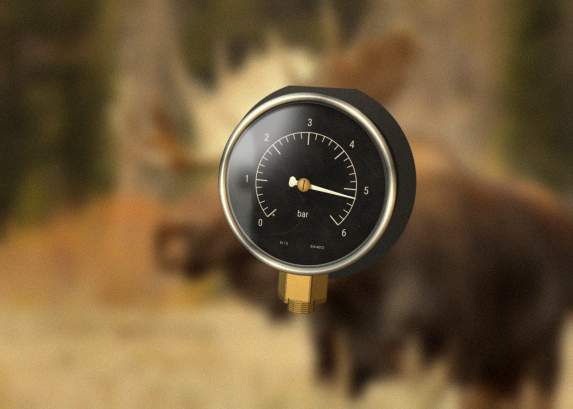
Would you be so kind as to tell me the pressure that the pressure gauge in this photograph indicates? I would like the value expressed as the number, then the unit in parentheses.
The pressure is 5.2 (bar)
